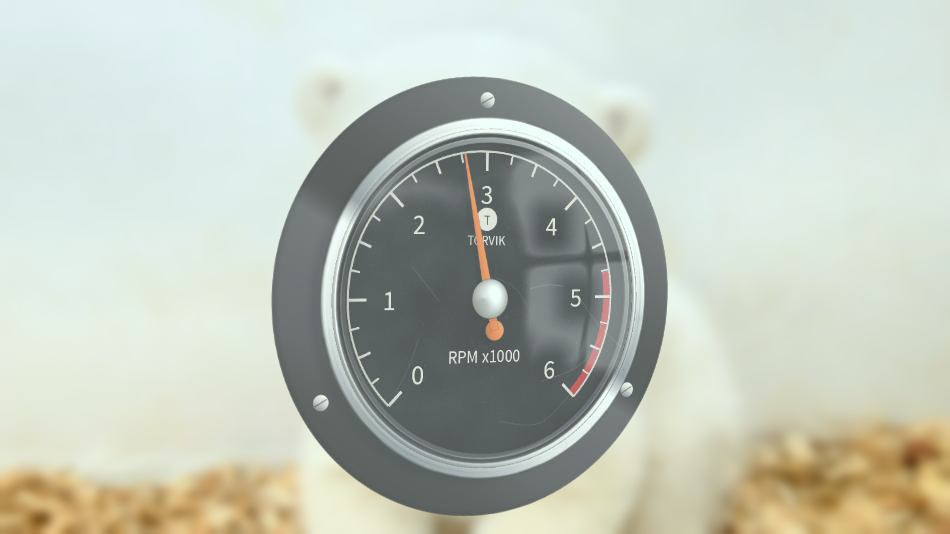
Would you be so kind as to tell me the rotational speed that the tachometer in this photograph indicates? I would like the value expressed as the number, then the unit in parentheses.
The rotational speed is 2750 (rpm)
